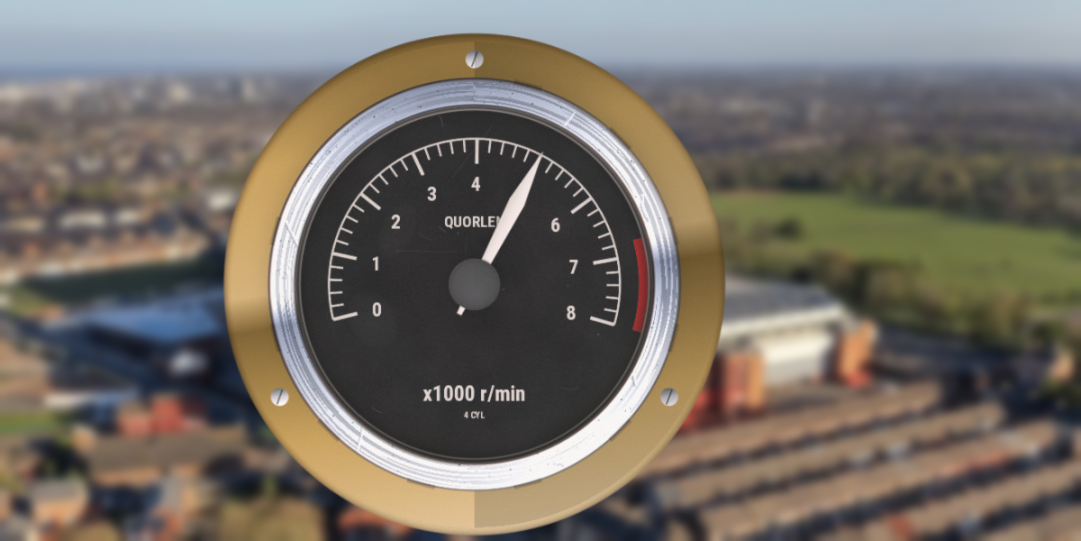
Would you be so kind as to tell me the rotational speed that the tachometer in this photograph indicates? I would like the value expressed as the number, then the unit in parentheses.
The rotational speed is 5000 (rpm)
